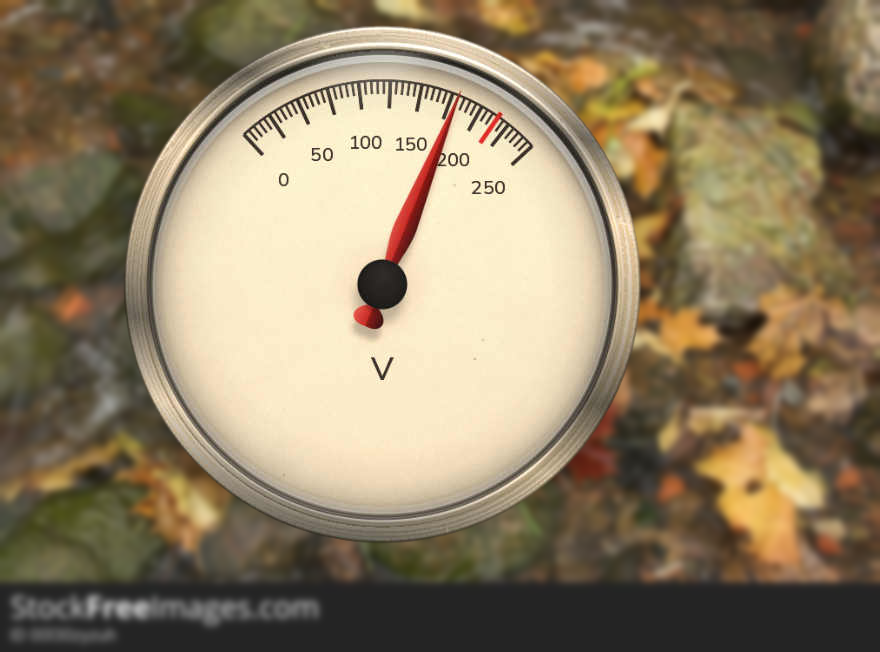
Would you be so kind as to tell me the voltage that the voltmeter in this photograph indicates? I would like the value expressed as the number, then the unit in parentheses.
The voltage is 180 (V)
